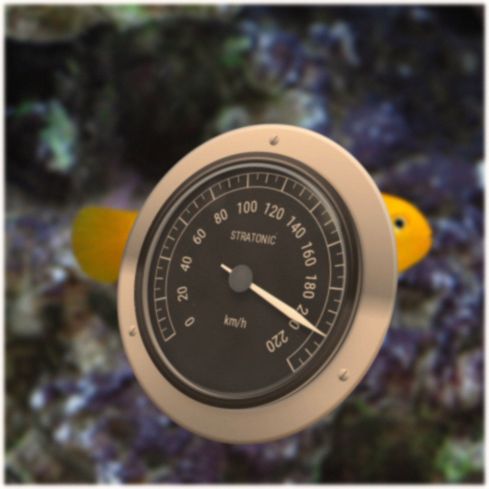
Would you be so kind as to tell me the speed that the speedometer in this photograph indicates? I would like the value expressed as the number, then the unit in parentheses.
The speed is 200 (km/h)
